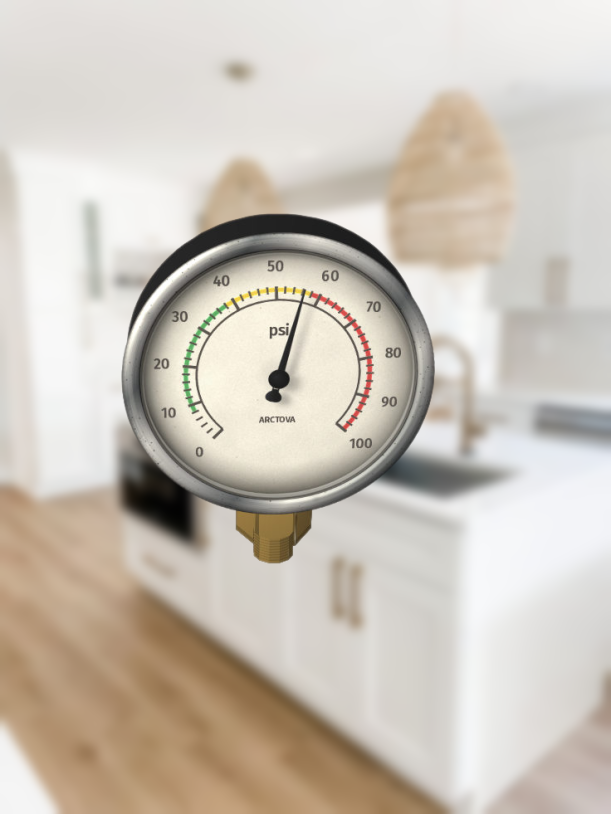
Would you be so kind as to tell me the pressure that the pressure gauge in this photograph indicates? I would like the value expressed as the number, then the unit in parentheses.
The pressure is 56 (psi)
